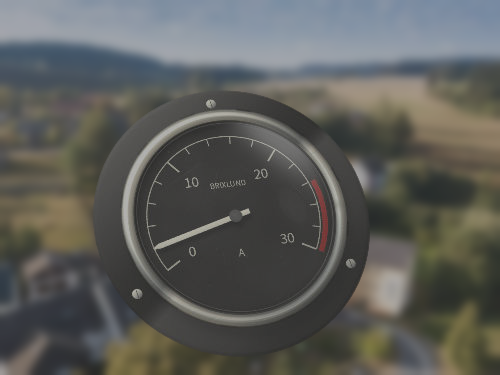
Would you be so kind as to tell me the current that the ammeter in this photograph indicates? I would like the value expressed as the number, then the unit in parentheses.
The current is 2 (A)
